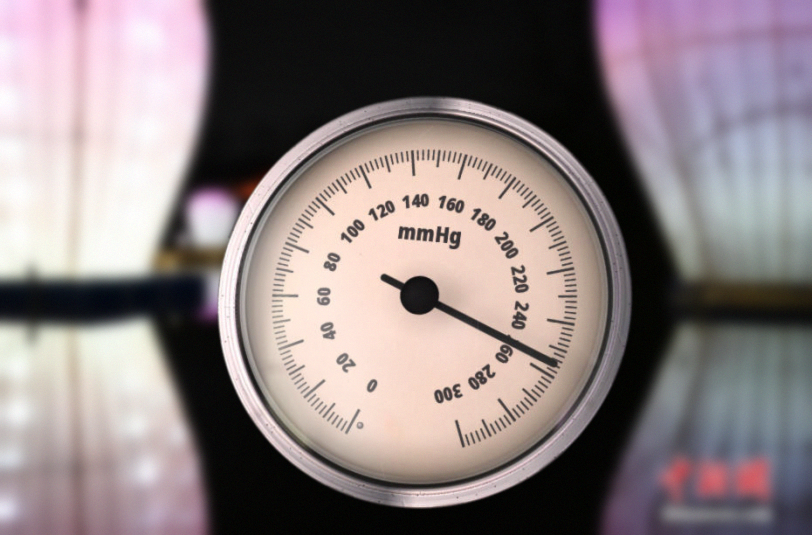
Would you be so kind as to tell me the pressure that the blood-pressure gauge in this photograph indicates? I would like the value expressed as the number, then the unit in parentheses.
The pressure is 256 (mmHg)
